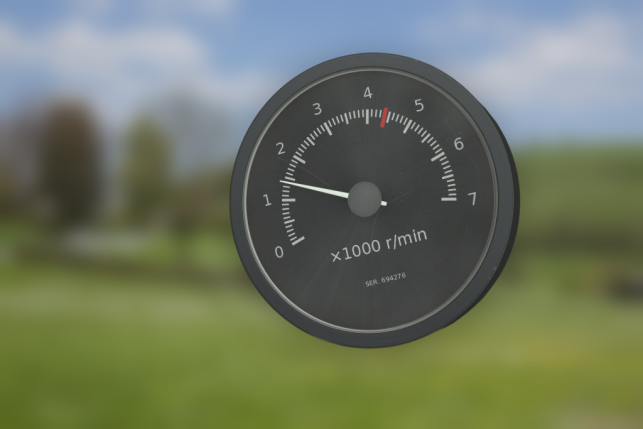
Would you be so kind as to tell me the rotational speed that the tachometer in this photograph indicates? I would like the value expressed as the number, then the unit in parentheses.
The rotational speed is 1400 (rpm)
